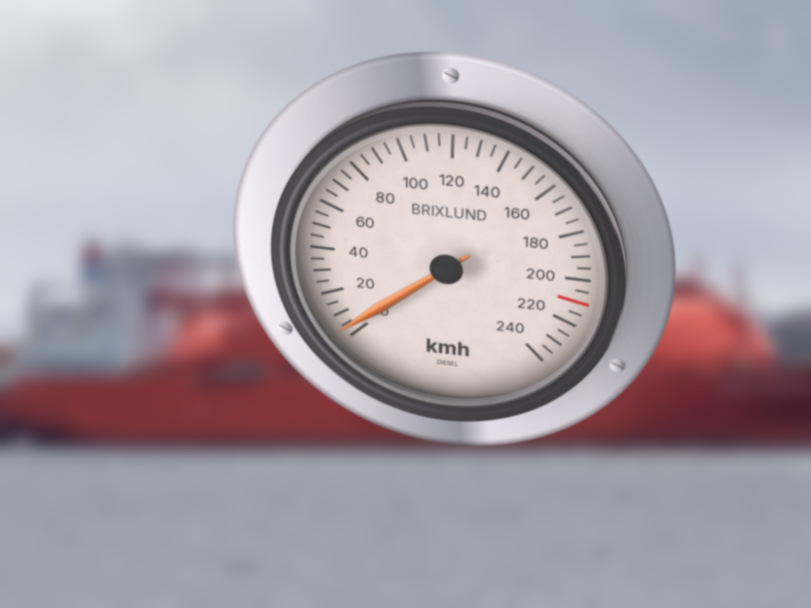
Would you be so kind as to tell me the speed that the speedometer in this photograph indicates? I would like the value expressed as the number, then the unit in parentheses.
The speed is 5 (km/h)
